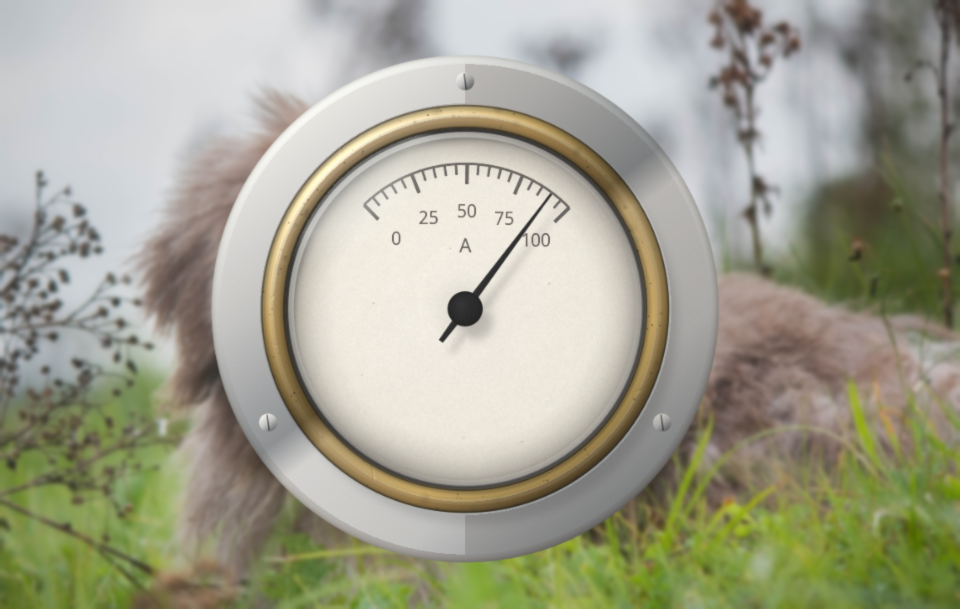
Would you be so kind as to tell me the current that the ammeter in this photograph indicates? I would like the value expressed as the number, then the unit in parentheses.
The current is 90 (A)
